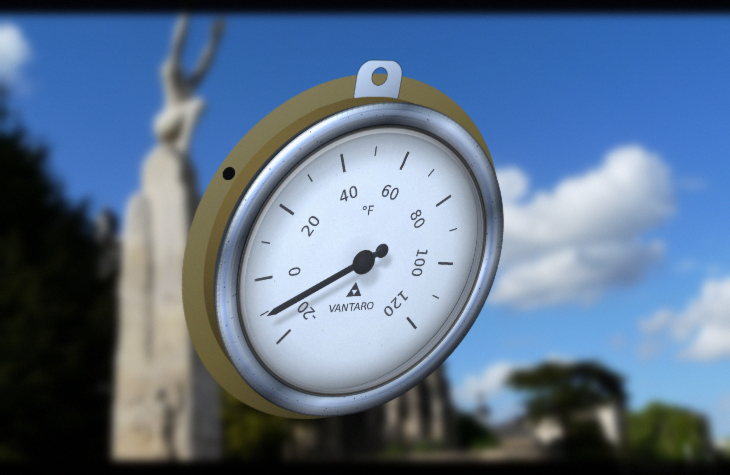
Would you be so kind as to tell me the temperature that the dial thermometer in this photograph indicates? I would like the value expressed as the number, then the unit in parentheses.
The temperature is -10 (°F)
